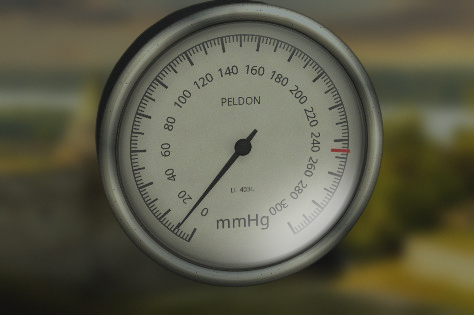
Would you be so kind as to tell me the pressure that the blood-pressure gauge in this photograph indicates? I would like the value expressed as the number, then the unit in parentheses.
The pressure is 10 (mmHg)
